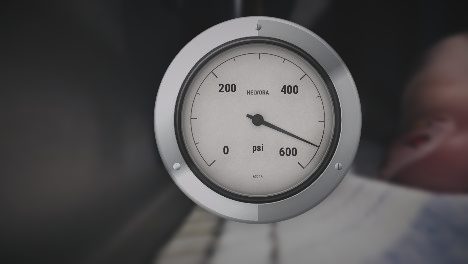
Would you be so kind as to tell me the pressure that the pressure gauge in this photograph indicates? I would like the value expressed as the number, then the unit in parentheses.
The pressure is 550 (psi)
